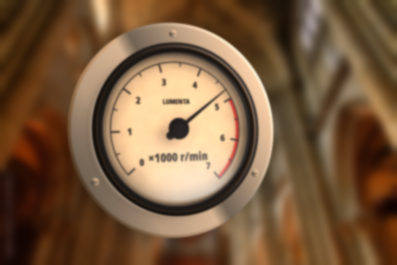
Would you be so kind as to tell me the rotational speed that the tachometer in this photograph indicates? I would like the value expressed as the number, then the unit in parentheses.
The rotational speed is 4750 (rpm)
